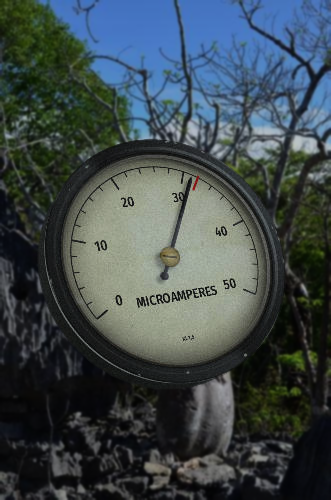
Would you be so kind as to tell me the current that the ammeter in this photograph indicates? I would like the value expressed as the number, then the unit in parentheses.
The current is 31 (µA)
